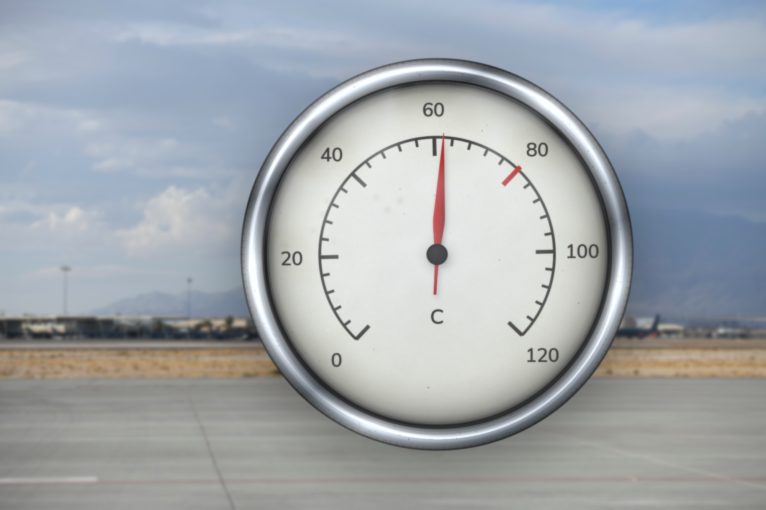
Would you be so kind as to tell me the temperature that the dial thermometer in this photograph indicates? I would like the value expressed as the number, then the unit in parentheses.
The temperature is 62 (°C)
